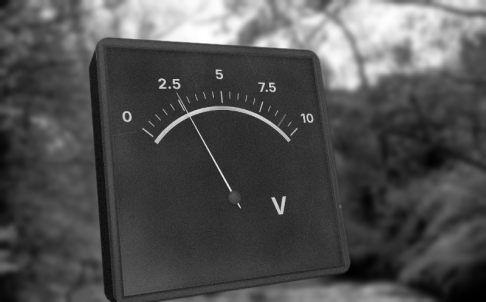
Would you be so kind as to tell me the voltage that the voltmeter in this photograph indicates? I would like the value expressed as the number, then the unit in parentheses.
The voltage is 2.5 (V)
